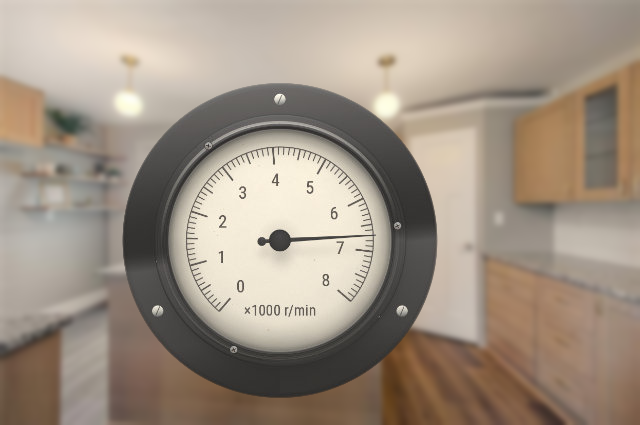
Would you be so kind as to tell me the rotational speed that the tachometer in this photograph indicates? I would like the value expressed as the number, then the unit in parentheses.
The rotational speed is 6700 (rpm)
